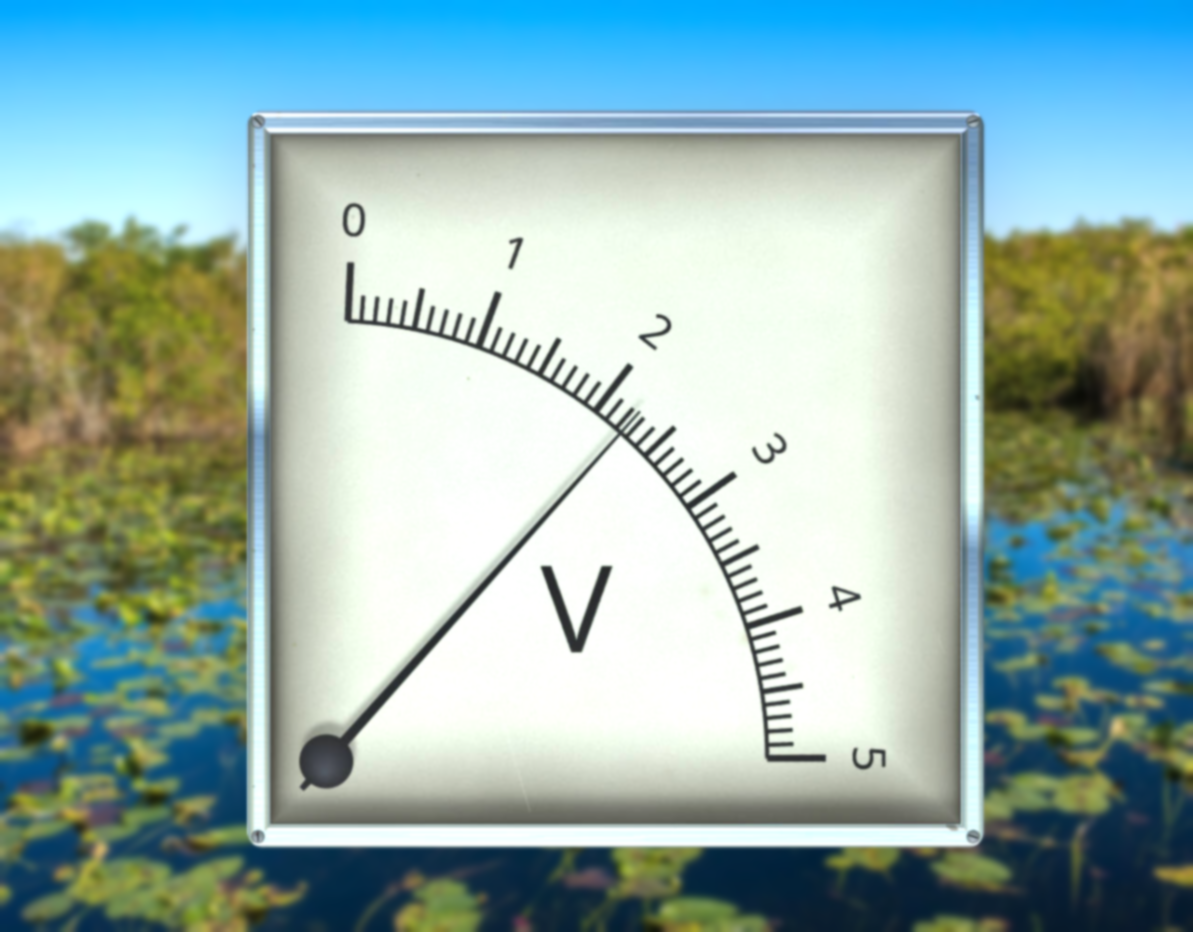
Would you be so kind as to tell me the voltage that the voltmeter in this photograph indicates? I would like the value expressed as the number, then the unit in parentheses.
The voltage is 2.25 (V)
